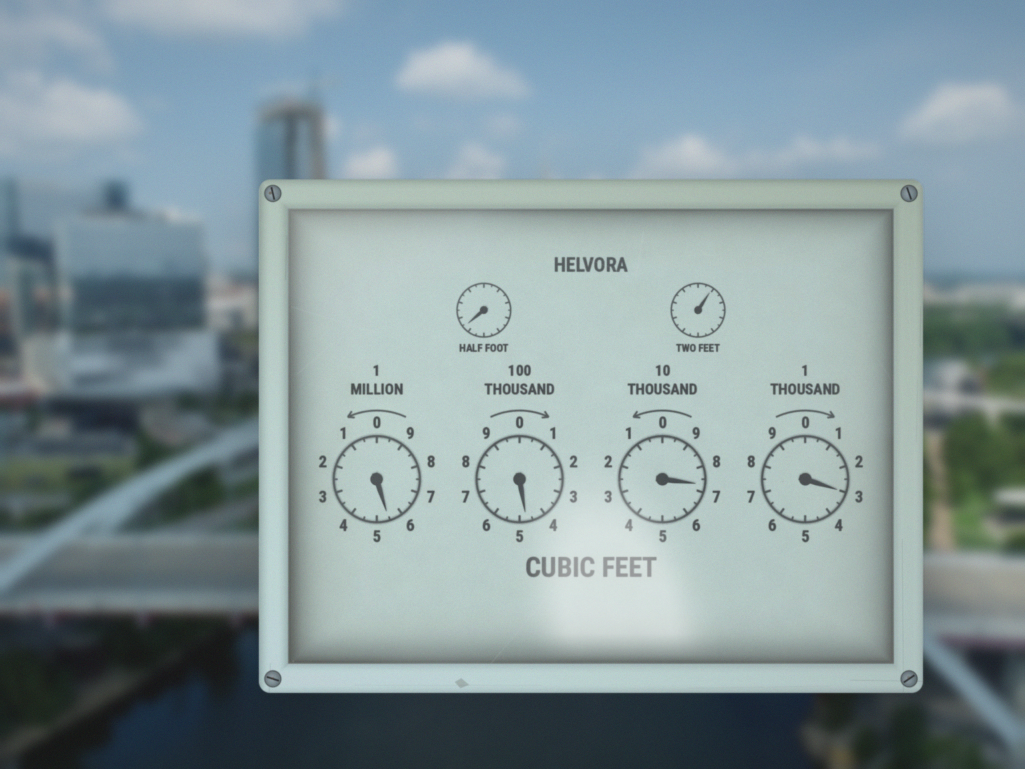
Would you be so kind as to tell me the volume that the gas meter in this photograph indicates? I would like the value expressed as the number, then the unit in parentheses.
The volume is 547300 (ft³)
